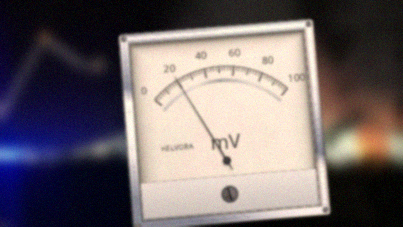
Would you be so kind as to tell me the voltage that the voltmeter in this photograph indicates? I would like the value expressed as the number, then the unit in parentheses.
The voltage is 20 (mV)
